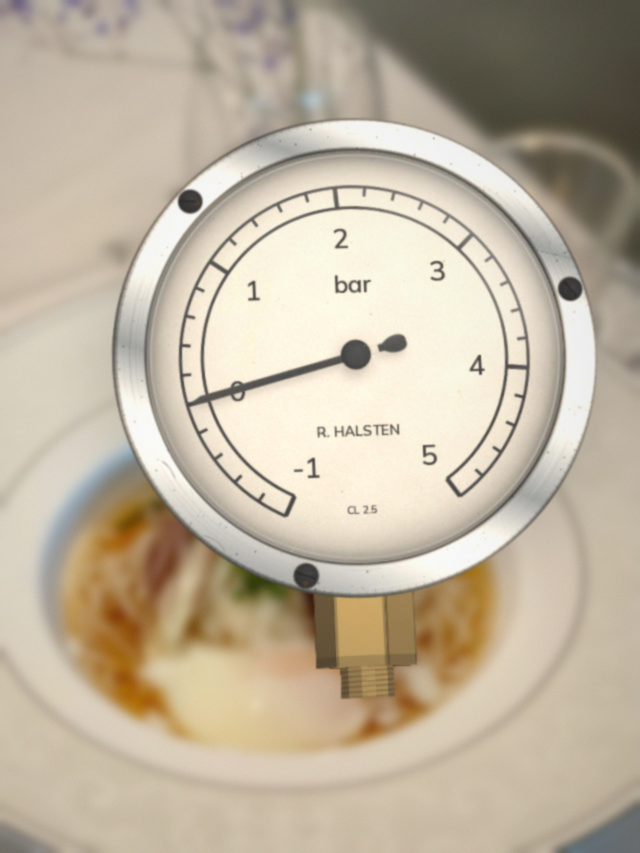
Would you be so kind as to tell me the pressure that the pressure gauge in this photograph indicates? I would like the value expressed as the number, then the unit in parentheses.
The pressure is 0 (bar)
